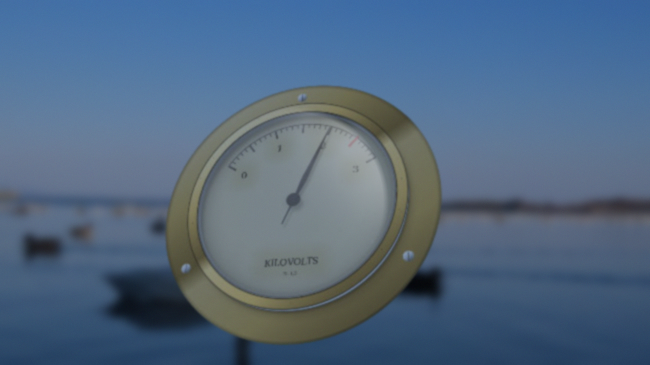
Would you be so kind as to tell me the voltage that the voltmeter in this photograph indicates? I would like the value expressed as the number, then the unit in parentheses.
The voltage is 2 (kV)
